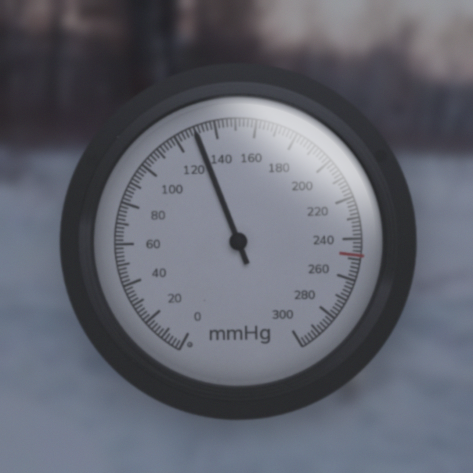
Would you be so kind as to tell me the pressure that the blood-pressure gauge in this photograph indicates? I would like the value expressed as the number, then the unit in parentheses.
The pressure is 130 (mmHg)
